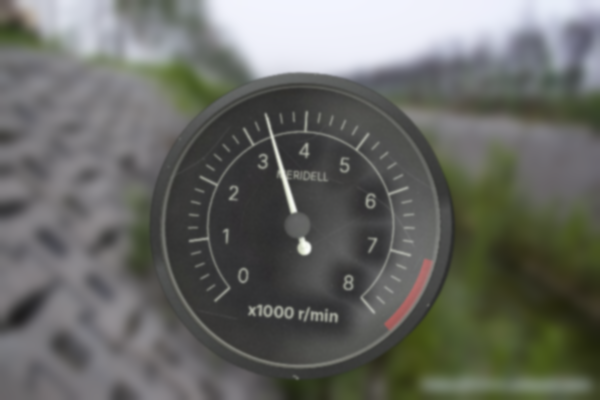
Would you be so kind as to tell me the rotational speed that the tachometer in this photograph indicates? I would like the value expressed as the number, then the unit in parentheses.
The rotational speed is 3400 (rpm)
